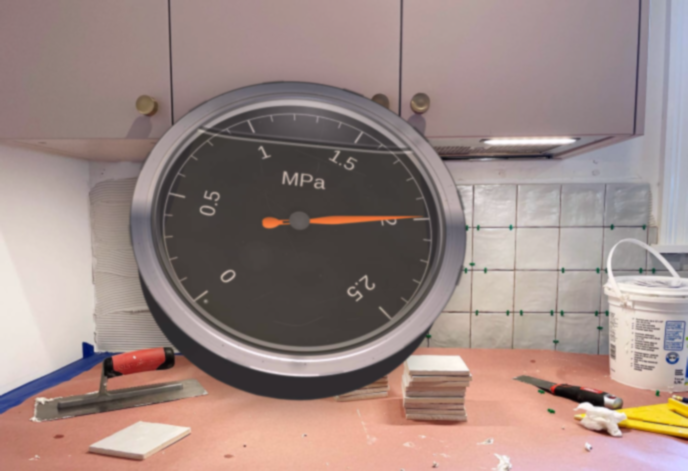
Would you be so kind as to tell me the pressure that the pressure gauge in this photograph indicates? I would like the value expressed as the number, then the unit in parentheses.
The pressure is 2 (MPa)
